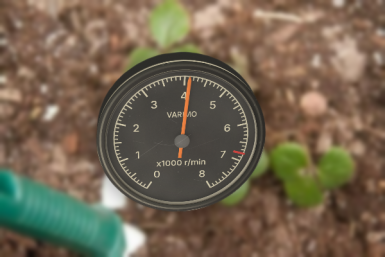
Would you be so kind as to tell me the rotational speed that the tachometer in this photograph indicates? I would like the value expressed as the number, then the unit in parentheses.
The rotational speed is 4100 (rpm)
